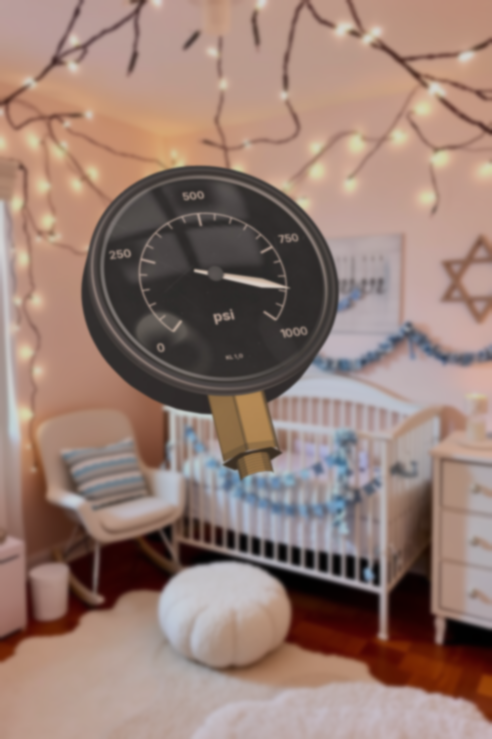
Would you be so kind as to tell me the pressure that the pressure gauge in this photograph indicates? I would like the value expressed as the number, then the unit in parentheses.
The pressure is 900 (psi)
